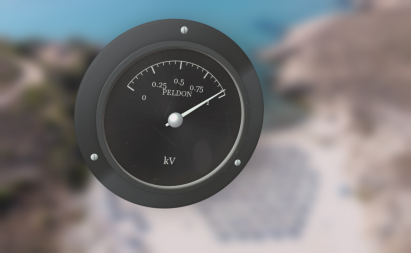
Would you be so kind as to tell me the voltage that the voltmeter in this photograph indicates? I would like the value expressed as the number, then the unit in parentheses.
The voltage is 0.95 (kV)
